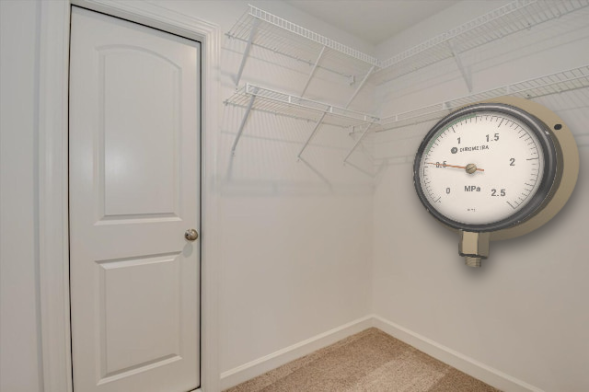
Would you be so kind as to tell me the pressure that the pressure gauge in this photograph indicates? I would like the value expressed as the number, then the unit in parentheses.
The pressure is 0.5 (MPa)
